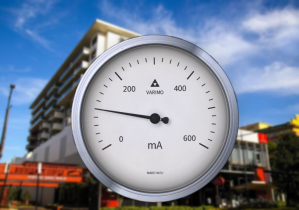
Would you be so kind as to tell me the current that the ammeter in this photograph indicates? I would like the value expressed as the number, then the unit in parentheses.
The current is 100 (mA)
